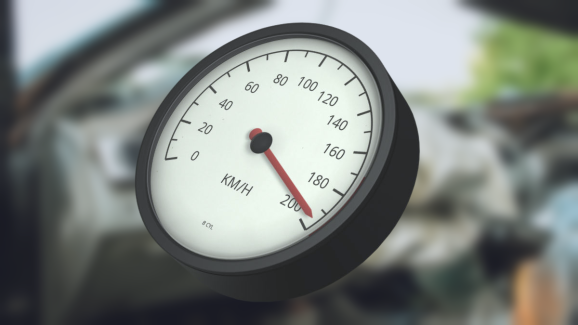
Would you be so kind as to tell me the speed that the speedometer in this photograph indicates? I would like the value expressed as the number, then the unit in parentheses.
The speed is 195 (km/h)
